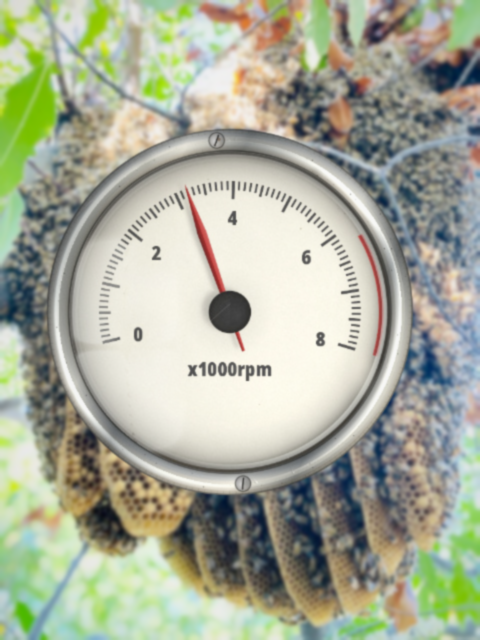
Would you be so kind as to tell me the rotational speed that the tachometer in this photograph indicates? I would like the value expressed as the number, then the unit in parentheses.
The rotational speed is 3200 (rpm)
